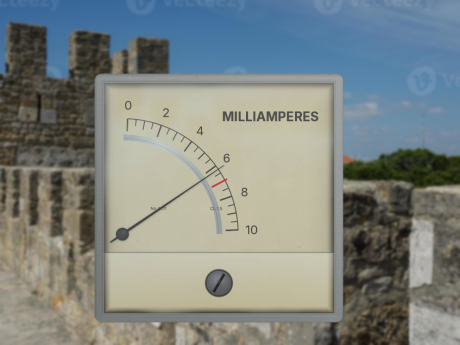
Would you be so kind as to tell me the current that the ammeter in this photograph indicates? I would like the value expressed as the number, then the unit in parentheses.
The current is 6.25 (mA)
